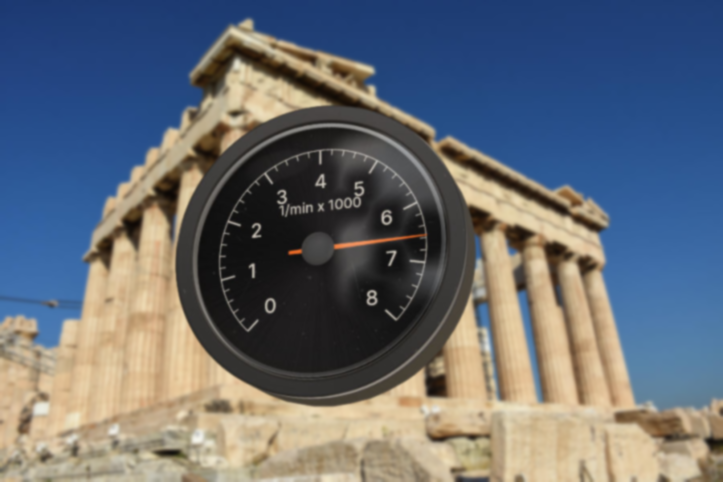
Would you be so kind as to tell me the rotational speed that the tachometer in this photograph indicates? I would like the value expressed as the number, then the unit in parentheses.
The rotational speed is 6600 (rpm)
